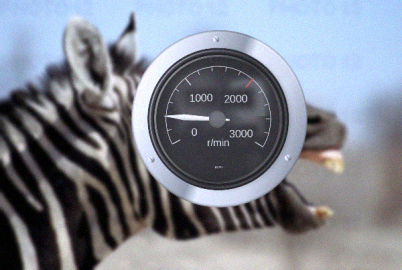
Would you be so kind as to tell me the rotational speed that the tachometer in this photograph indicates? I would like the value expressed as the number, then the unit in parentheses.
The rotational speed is 400 (rpm)
